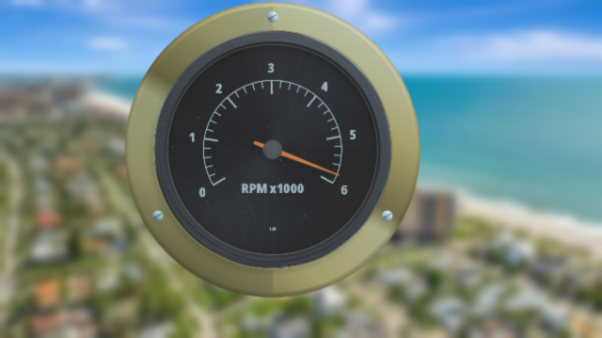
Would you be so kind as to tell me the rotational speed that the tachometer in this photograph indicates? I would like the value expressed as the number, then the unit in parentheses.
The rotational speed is 5800 (rpm)
